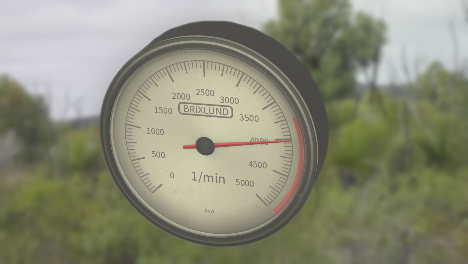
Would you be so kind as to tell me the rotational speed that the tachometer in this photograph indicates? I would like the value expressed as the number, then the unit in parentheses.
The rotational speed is 4000 (rpm)
